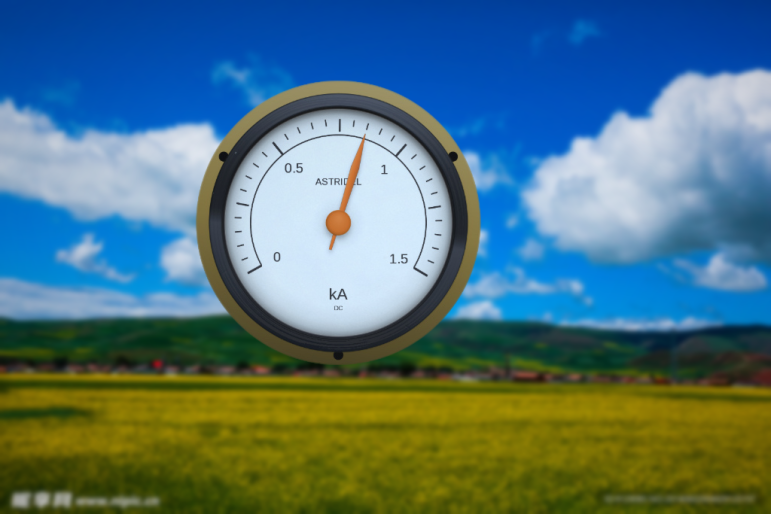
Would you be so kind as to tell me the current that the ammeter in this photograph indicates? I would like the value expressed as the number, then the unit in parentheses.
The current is 0.85 (kA)
